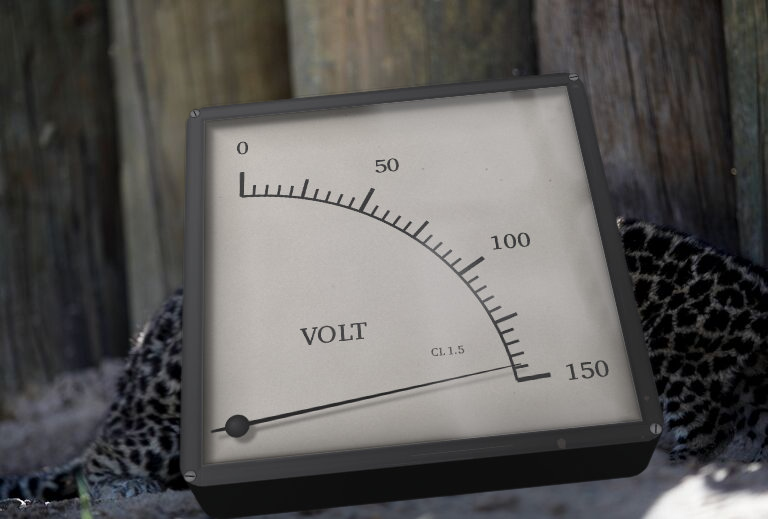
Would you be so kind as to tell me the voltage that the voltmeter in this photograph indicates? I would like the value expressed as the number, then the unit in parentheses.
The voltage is 145 (V)
